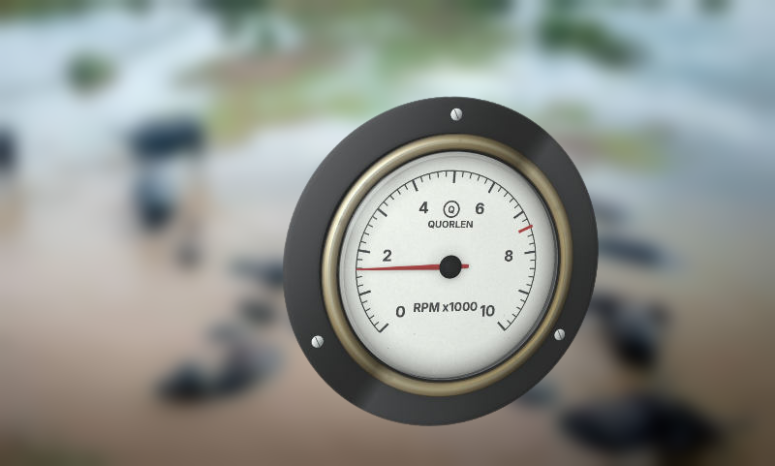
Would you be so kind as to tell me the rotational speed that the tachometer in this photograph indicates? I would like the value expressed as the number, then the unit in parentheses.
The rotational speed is 1600 (rpm)
